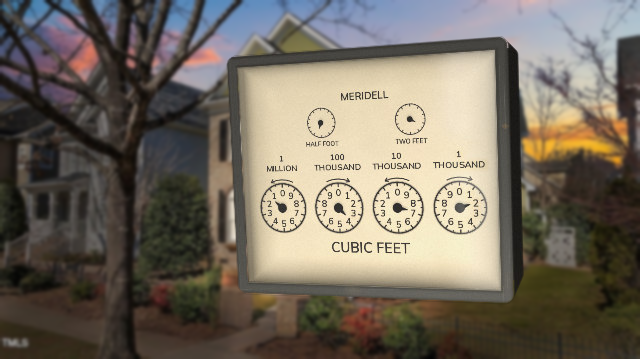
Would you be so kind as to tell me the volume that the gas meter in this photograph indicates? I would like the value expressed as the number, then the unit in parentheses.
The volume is 137200 (ft³)
